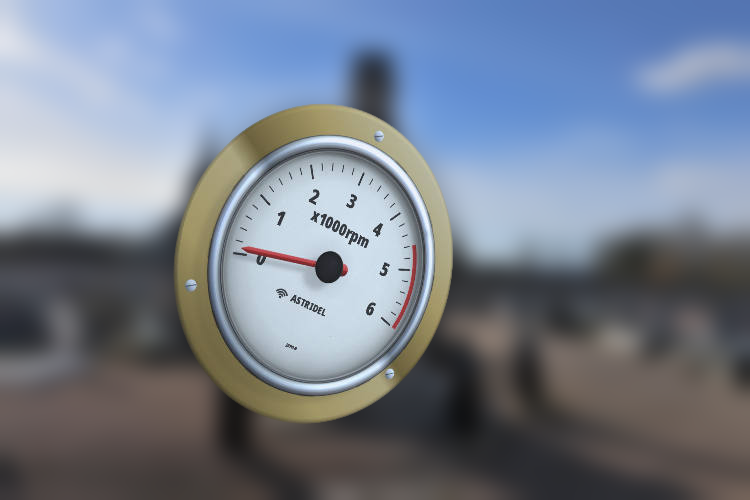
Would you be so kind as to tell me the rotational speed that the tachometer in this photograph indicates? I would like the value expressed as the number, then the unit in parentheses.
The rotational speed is 100 (rpm)
